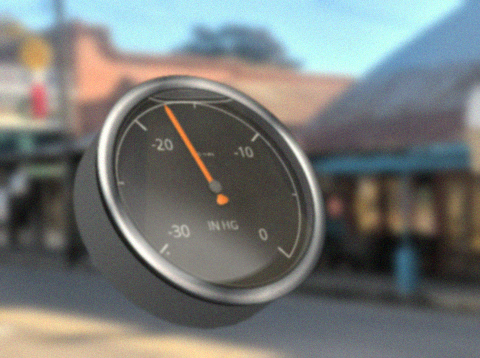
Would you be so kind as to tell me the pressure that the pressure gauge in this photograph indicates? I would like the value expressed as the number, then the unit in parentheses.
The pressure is -17.5 (inHg)
